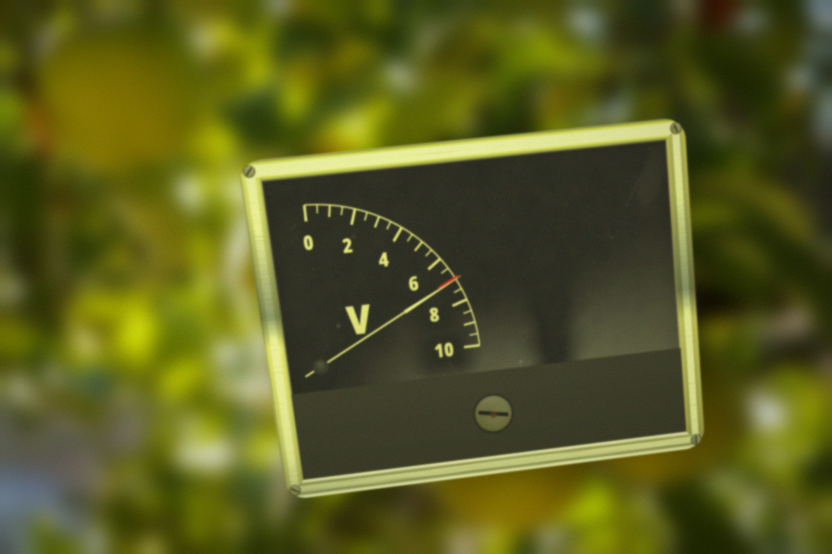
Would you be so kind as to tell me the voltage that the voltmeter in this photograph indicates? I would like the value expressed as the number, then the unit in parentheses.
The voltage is 7 (V)
